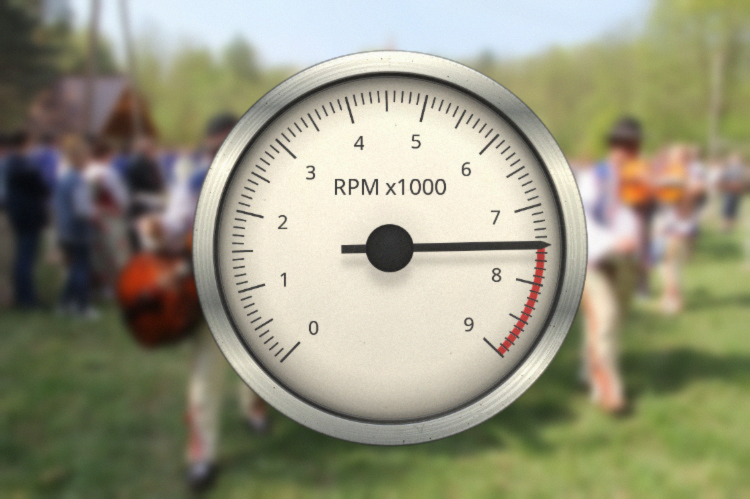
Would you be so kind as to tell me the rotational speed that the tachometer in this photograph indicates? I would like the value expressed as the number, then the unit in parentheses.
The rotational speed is 7500 (rpm)
